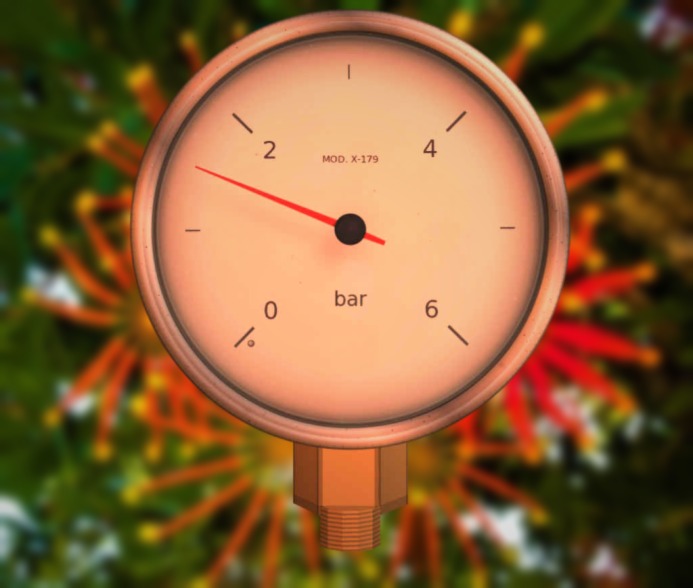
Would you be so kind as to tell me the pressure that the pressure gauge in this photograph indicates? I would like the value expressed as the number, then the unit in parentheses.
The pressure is 1.5 (bar)
